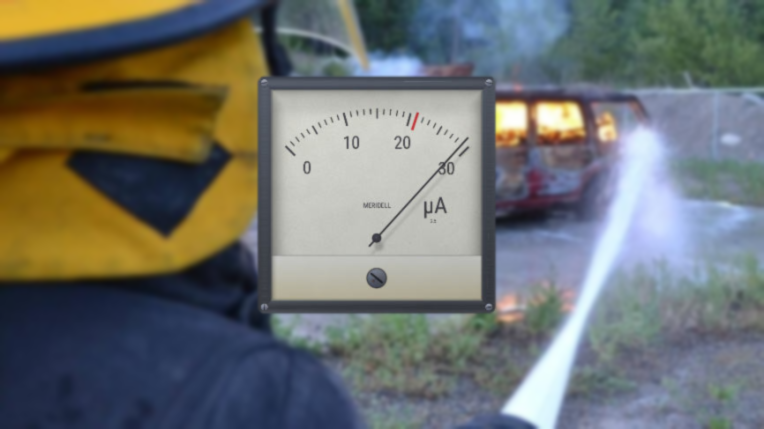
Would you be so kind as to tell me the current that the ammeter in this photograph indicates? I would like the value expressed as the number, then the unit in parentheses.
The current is 29 (µA)
